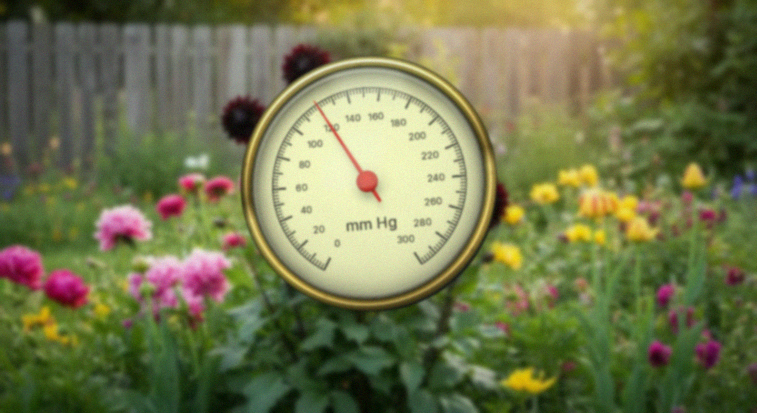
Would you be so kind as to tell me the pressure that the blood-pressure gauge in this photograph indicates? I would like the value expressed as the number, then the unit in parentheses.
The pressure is 120 (mmHg)
